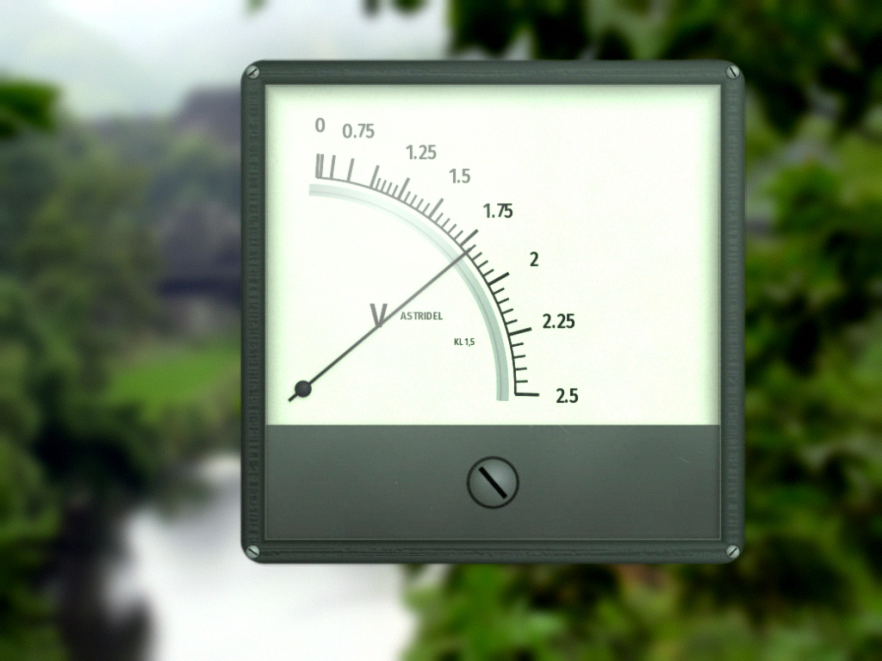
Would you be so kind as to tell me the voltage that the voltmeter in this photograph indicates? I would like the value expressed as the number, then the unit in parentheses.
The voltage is 1.8 (V)
